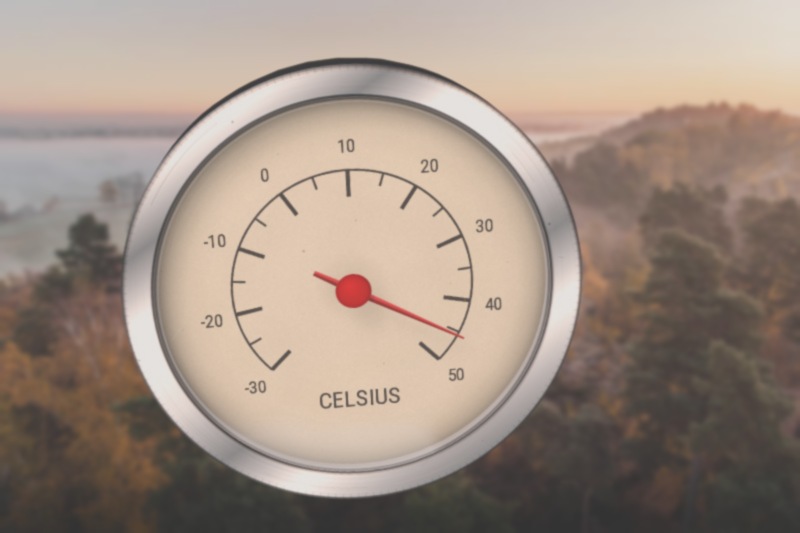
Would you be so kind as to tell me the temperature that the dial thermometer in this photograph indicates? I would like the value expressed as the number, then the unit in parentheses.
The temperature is 45 (°C)
